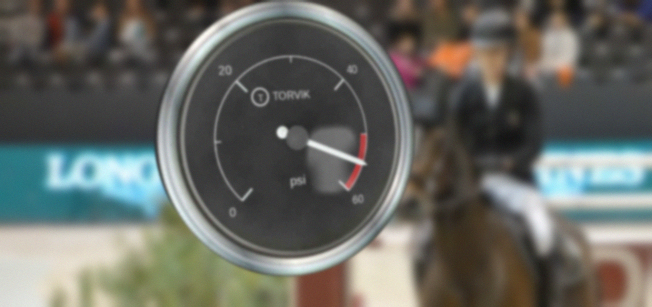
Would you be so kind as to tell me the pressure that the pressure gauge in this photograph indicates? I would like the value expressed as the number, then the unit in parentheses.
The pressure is 55 (psi)
